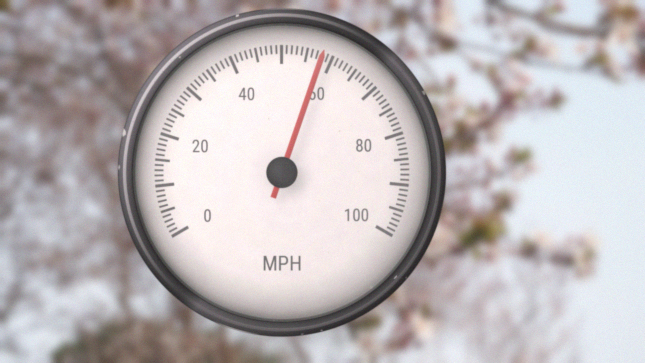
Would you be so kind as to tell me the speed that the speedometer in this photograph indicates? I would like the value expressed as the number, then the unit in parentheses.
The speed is 58 (mph)
